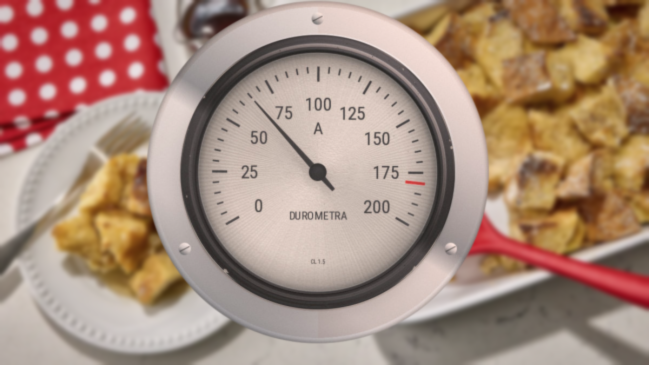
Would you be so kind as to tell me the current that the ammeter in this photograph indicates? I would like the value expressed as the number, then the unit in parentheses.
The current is 65 (A)
